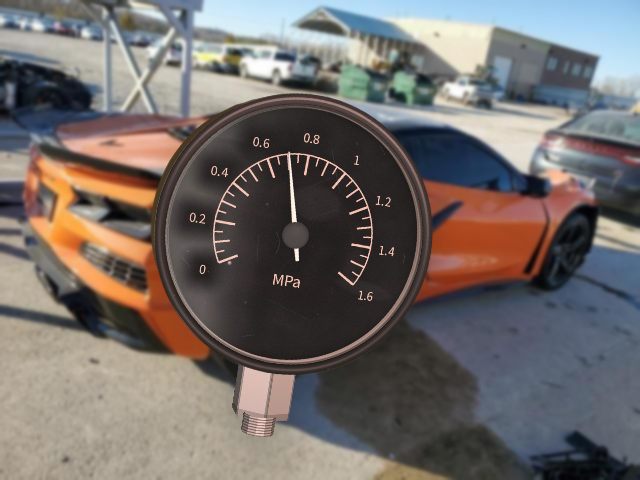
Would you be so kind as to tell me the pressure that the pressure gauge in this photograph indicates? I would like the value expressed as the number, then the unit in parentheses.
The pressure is 0.7 (MPa)
